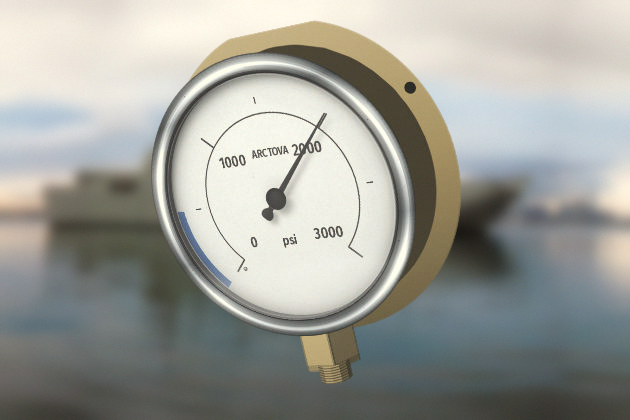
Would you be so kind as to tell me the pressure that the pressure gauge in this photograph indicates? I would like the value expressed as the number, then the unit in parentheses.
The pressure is 2000 (psi)
